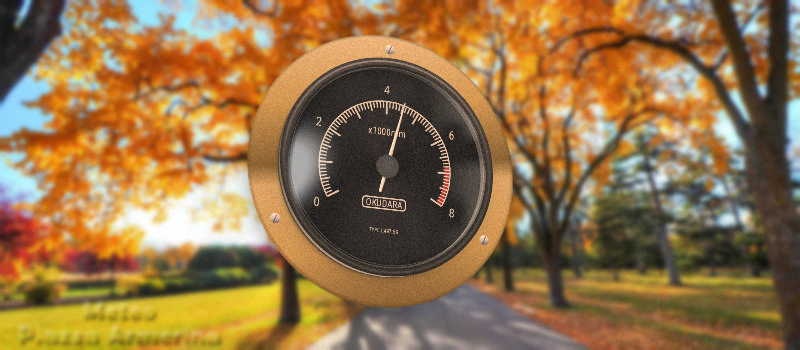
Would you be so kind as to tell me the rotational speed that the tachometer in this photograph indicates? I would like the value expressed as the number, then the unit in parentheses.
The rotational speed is 4500 (rpm)
